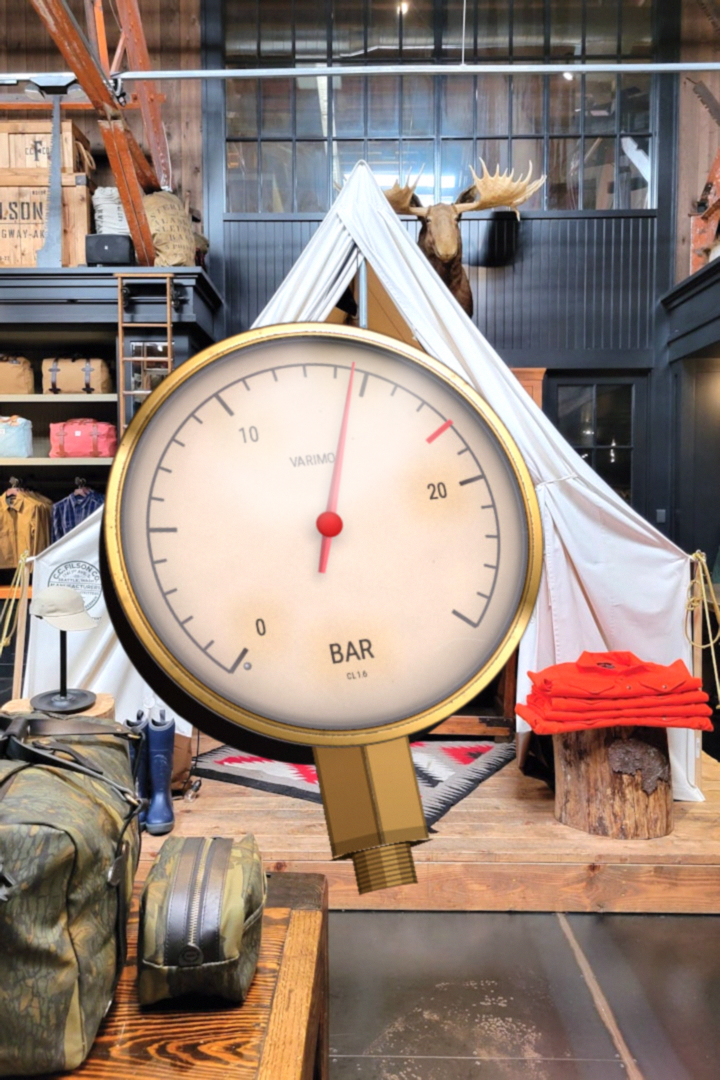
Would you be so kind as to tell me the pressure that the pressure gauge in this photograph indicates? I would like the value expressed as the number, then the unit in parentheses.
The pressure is 14.5 (bar)
